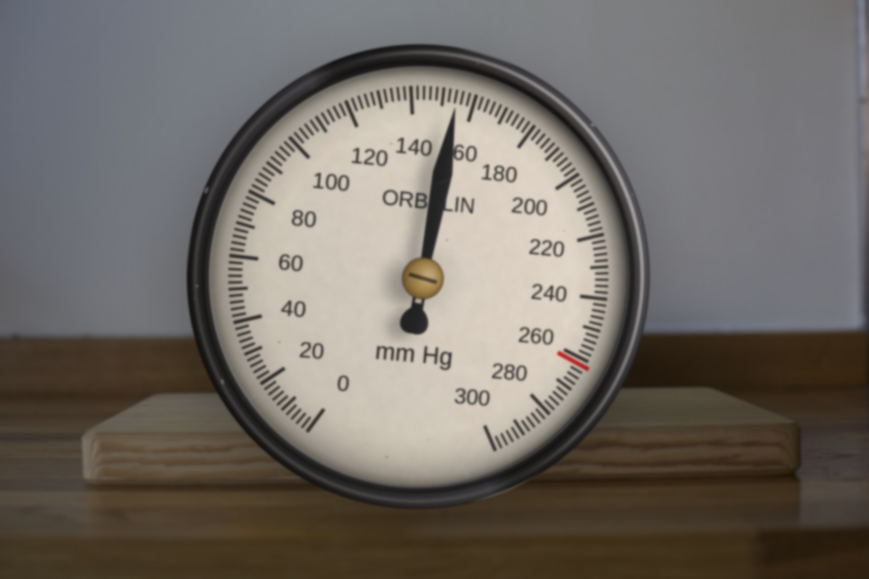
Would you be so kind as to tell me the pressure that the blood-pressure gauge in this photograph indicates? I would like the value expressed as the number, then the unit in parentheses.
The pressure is 154 (mmHg)
